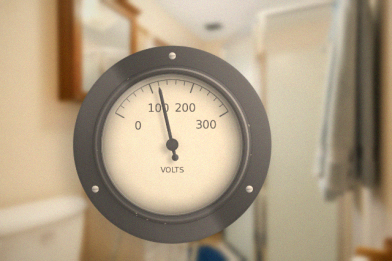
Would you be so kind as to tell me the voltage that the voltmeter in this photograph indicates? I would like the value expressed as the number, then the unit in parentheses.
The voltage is 120 (V)
